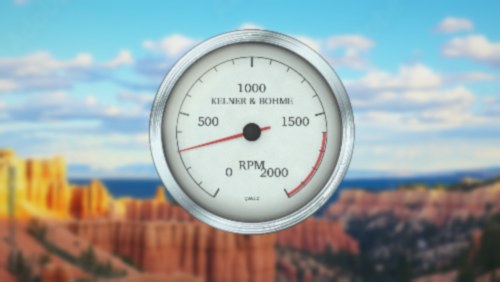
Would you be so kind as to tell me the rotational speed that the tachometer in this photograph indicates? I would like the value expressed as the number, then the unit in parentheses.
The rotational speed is 300 (rpm)
